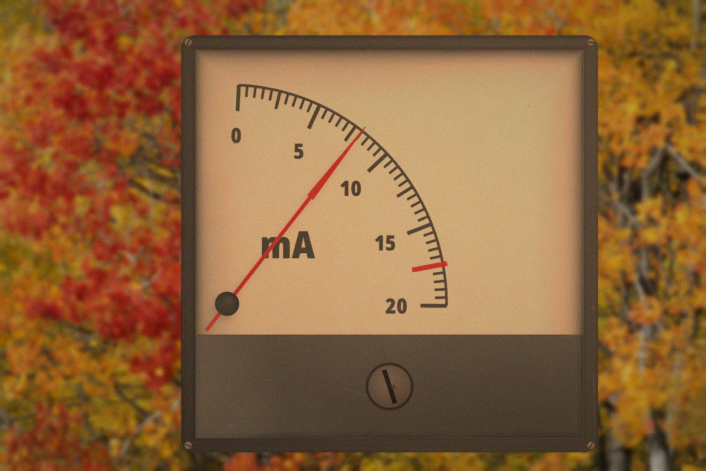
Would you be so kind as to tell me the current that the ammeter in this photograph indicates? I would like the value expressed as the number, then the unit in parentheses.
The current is 8 (mA)
